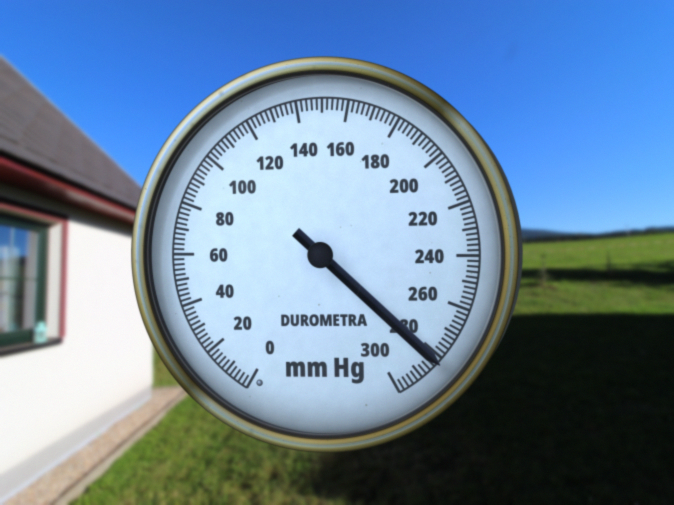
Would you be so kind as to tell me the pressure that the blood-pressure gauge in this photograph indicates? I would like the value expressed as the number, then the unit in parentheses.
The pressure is 282 (mmHg)
